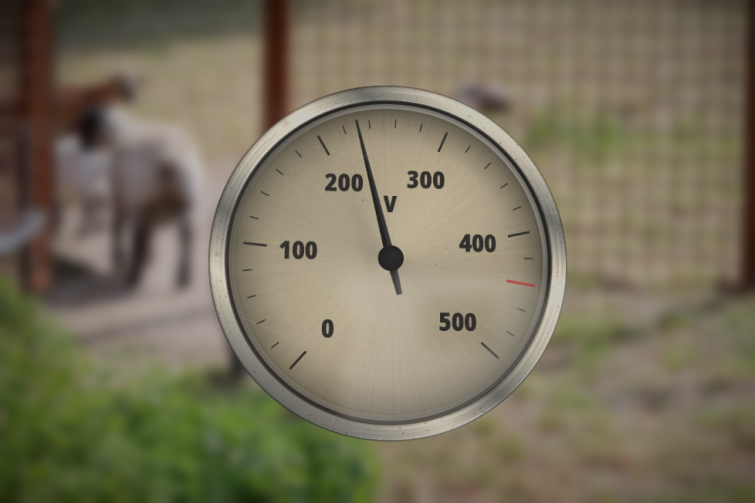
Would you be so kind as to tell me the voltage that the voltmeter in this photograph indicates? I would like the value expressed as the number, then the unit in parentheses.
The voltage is 230 (V)
